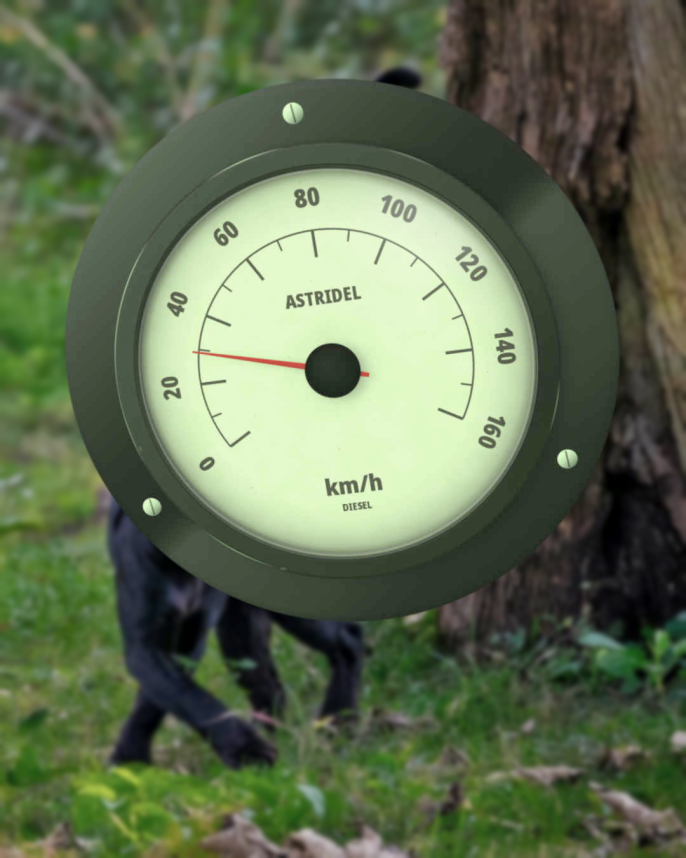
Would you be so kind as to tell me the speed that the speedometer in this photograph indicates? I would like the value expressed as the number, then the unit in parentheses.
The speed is 30 (km/h)
